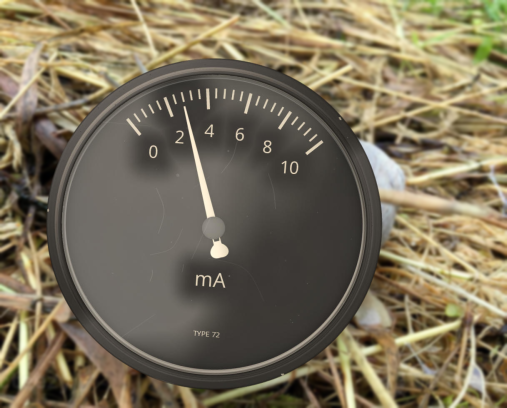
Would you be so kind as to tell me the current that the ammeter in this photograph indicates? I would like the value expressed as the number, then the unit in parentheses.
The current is 2.8 (mA)
